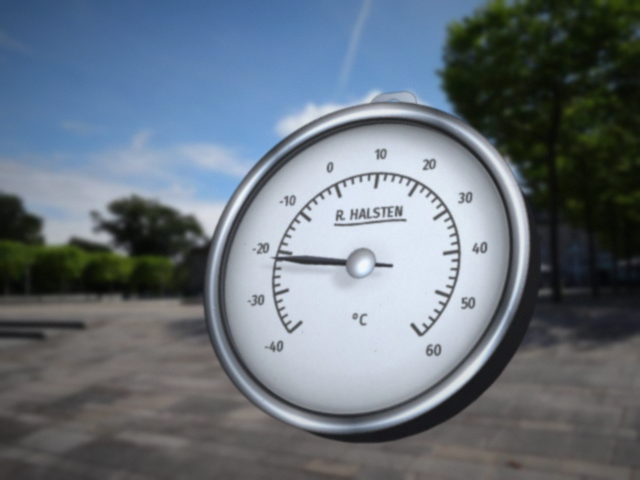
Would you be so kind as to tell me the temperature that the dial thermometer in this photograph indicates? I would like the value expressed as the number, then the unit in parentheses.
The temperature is -22 (°C)
